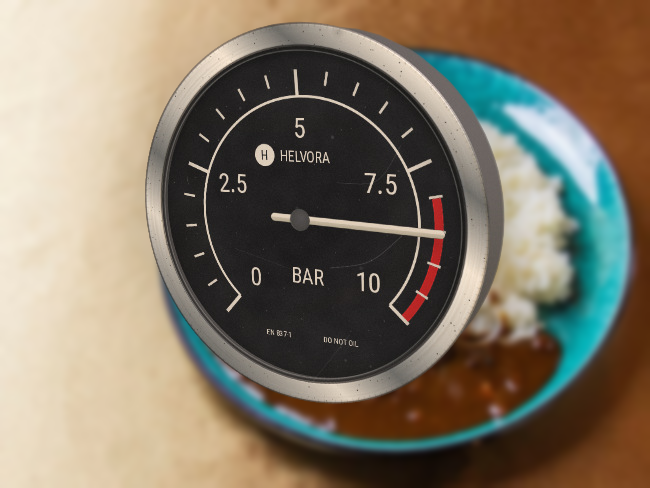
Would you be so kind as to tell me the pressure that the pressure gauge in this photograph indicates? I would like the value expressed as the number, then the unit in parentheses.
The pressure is 8.5 (bar)
